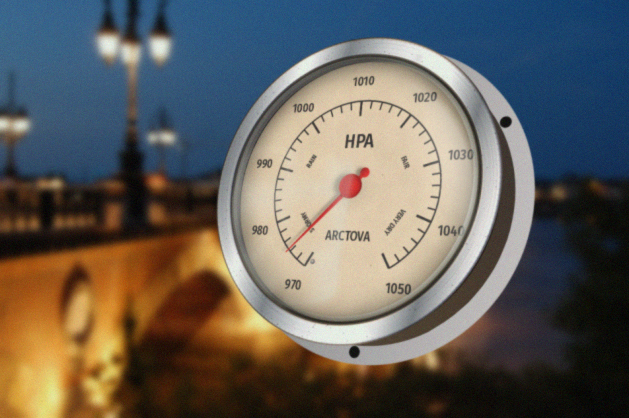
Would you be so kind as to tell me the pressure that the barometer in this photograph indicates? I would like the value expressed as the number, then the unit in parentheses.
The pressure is 974 (hPa)
